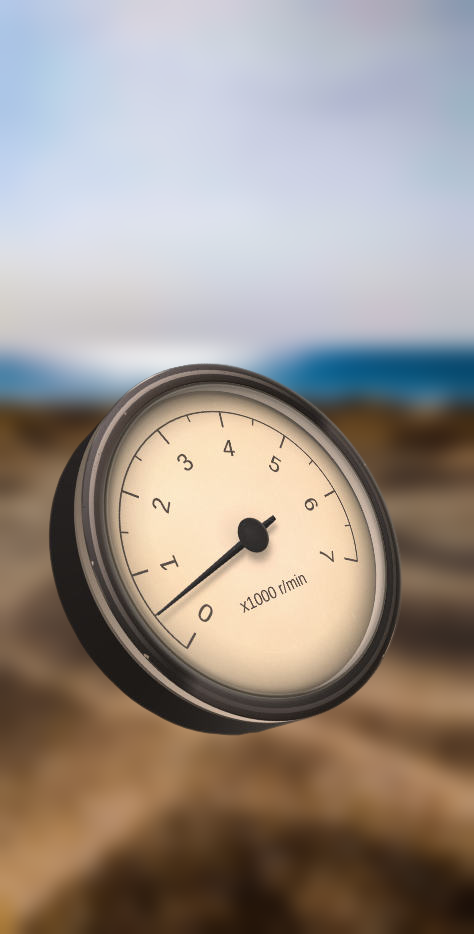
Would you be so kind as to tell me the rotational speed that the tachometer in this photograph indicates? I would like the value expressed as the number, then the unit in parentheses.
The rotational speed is 500 (rpm)
